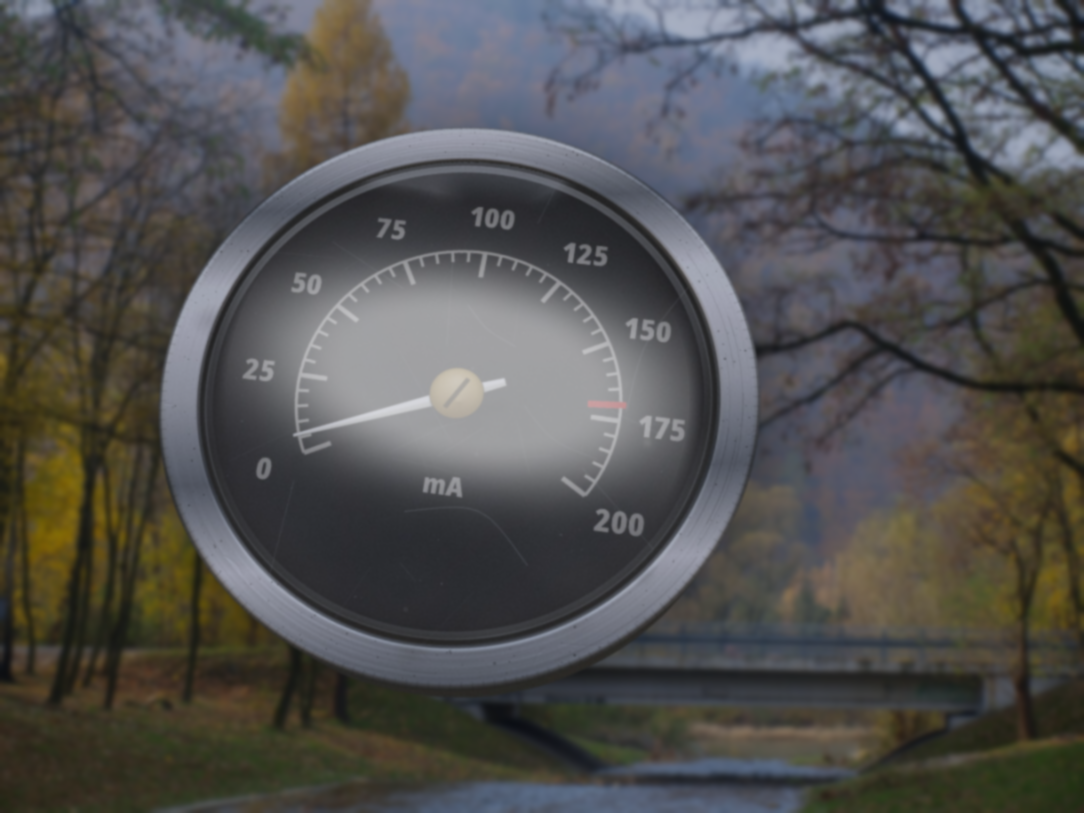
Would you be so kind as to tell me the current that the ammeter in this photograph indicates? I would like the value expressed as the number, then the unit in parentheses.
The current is 5 (mA)
